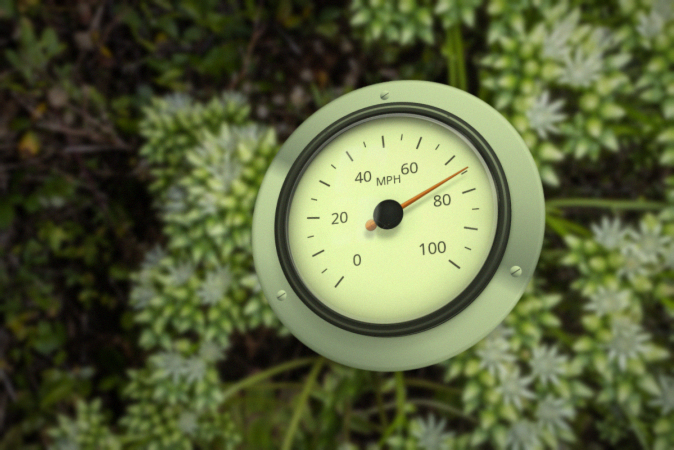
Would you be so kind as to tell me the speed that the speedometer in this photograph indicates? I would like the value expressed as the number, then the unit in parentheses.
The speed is 75 (mph)
